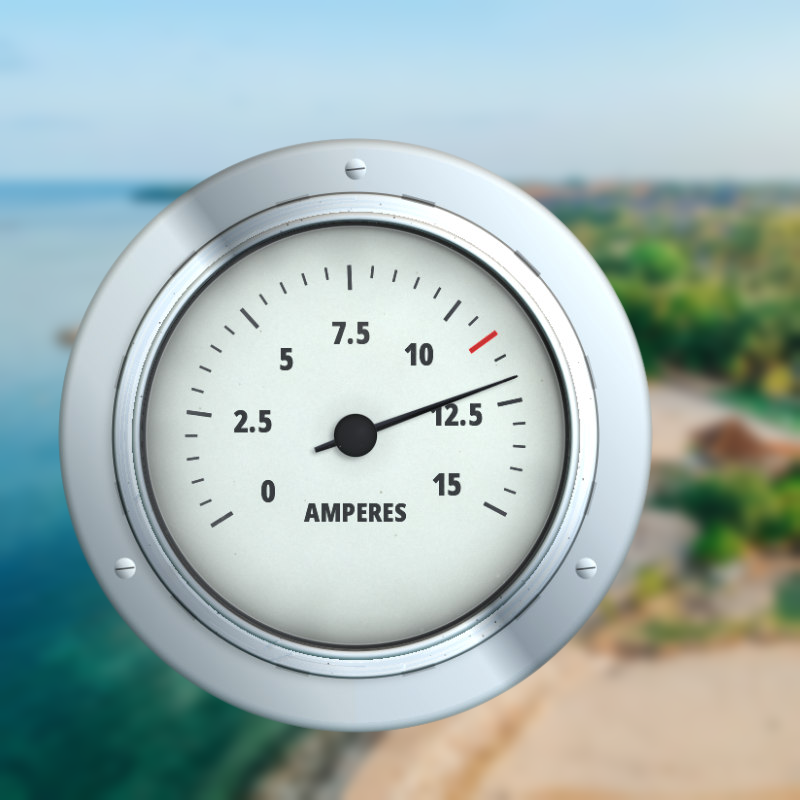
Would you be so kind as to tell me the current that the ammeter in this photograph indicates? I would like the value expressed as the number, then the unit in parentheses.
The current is 12 (A)
